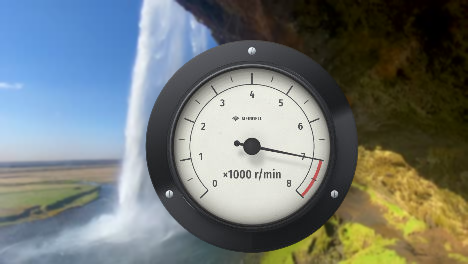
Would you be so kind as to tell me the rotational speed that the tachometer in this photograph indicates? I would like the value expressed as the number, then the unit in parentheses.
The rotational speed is 7000 (rpm)
